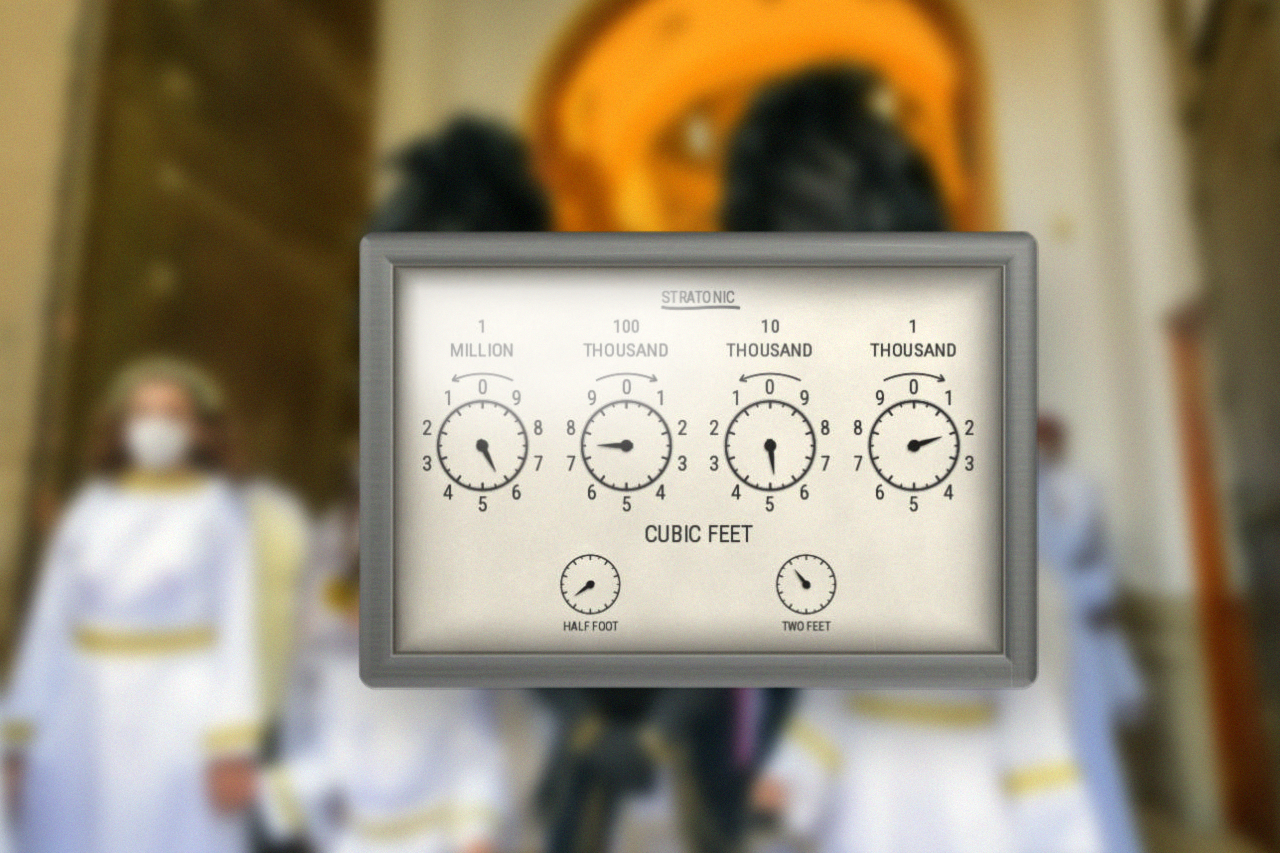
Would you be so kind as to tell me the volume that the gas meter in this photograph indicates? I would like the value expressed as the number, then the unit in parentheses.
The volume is 575200 (ft³)
